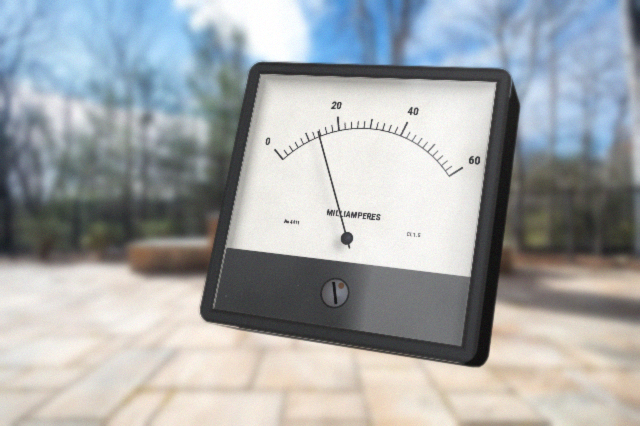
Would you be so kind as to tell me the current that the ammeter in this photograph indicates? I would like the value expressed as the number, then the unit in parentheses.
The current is 14 (mA)
